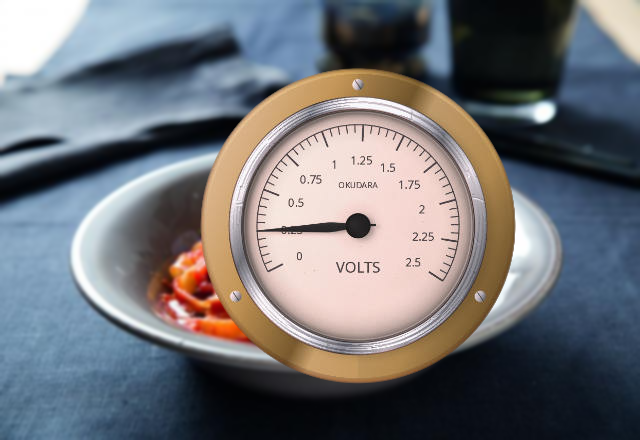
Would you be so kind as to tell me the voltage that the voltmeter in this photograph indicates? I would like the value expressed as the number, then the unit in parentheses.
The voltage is 0.25 (V)
